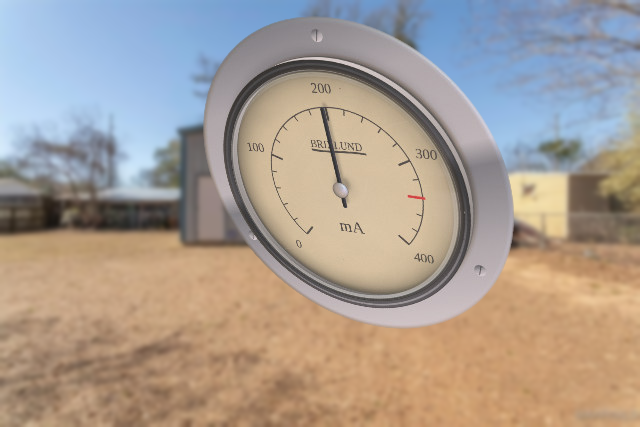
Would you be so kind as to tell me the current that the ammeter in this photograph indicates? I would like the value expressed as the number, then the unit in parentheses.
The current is 200 (mA)
